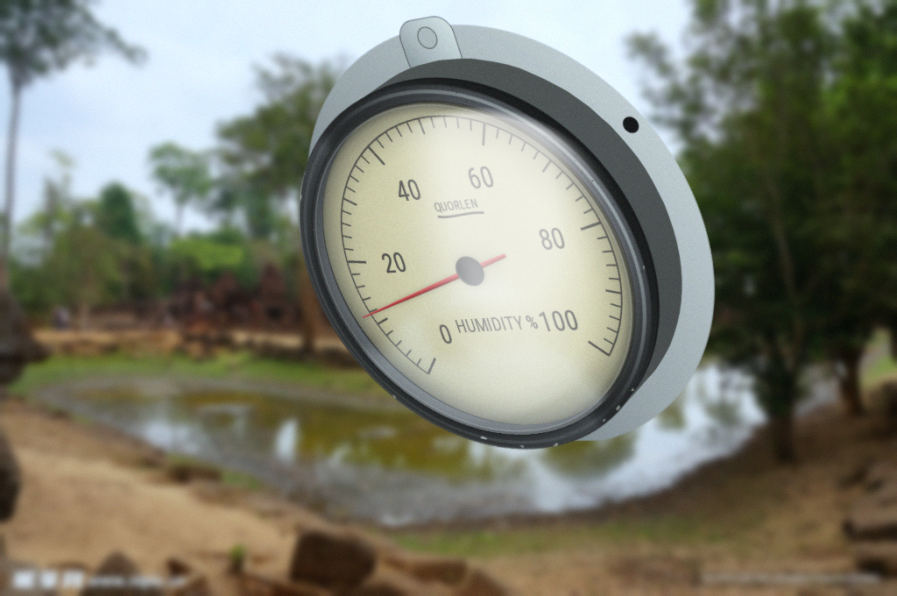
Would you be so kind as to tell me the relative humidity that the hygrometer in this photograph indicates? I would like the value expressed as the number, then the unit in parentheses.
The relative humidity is 12 (%)
